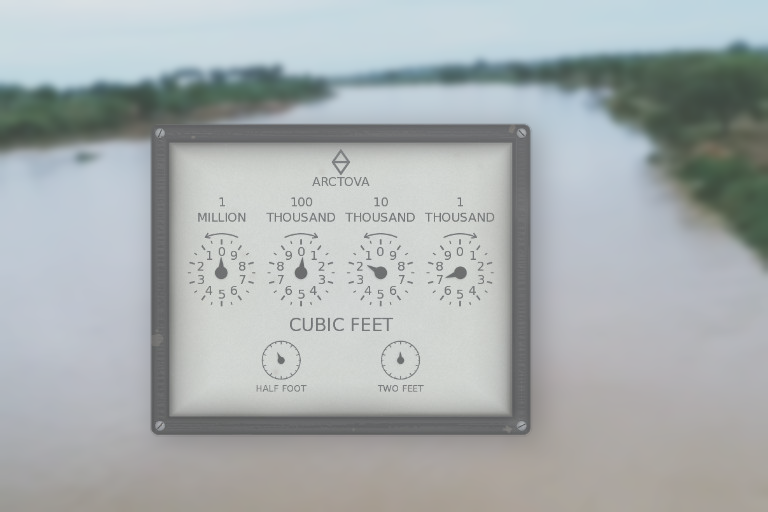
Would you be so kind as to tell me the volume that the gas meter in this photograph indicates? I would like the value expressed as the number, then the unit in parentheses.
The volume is 1700 (ft³)
